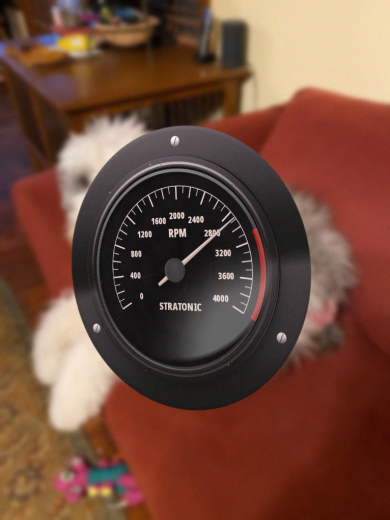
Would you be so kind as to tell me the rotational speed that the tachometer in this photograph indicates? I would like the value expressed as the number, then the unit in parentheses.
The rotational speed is 2900 (rpm)
